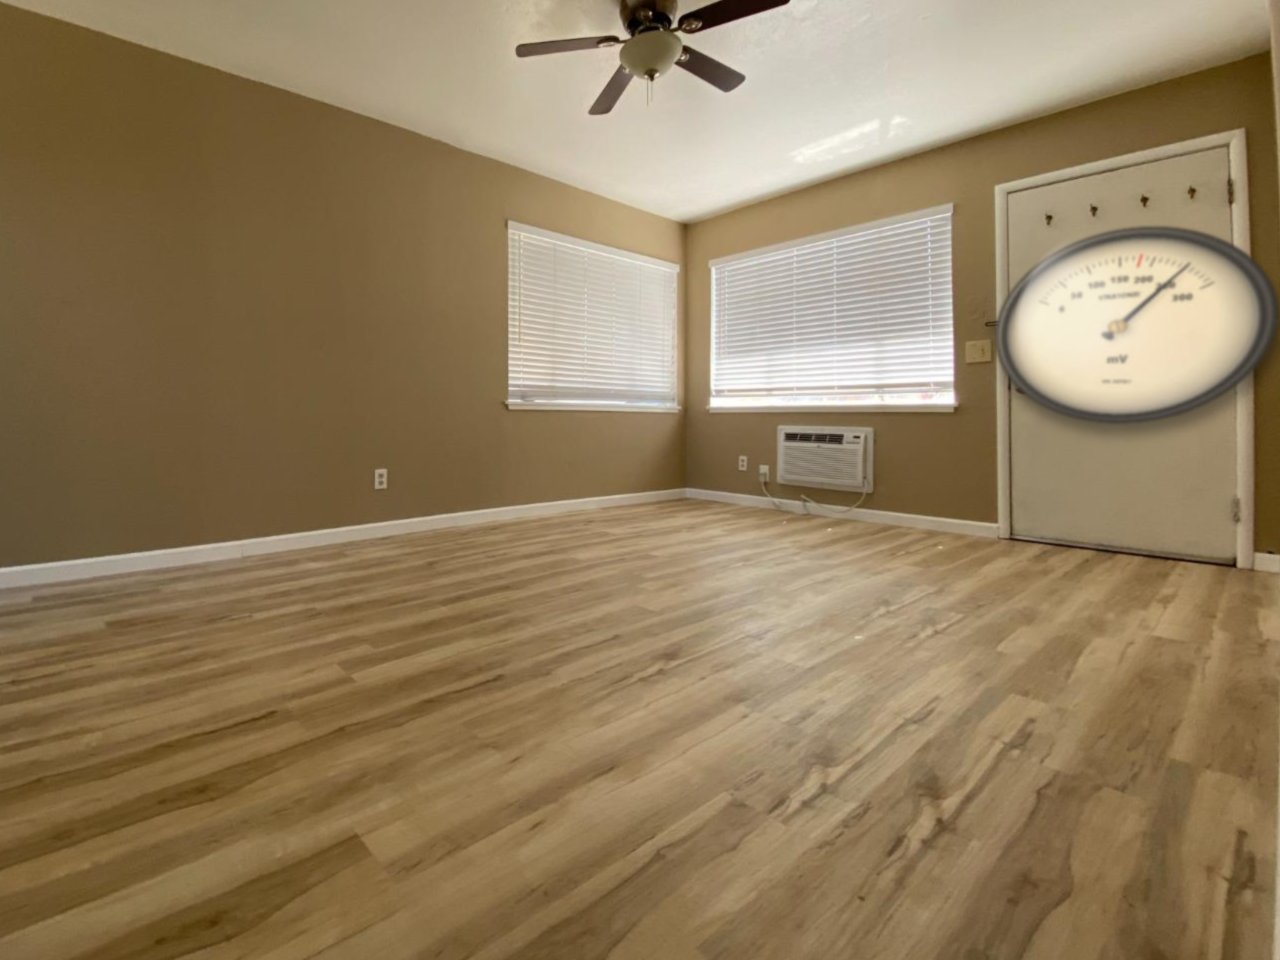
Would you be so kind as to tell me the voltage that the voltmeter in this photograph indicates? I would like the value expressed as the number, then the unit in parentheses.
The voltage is 250 (mV)
